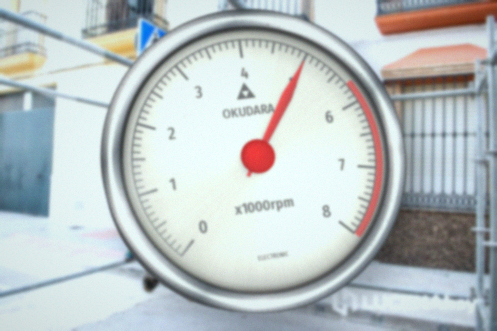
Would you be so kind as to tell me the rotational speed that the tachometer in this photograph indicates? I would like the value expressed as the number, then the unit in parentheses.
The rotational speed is 5000 (rpm)
